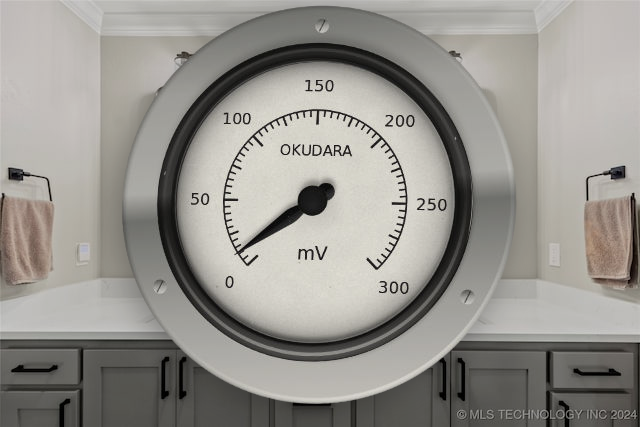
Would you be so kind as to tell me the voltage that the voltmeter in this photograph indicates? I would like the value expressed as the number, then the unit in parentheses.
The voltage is 10 (mV)
